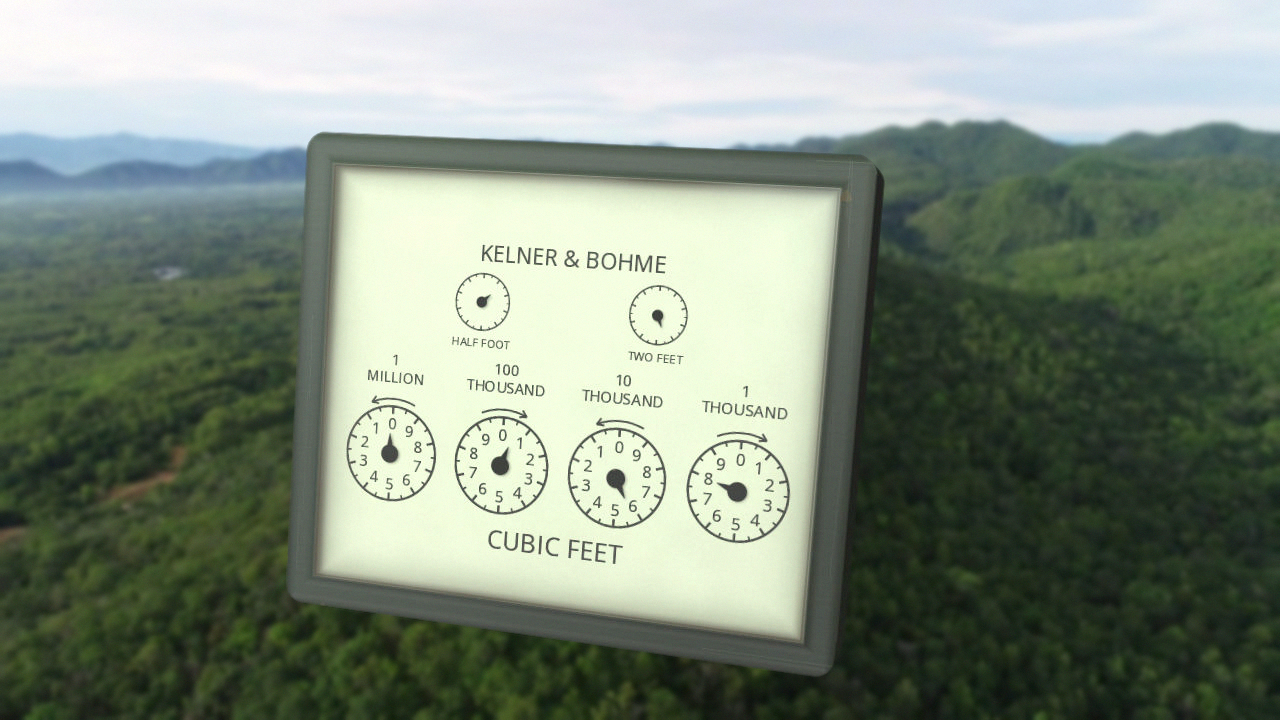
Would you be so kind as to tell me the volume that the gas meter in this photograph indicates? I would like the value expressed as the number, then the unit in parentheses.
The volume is 5800 (ft³)
